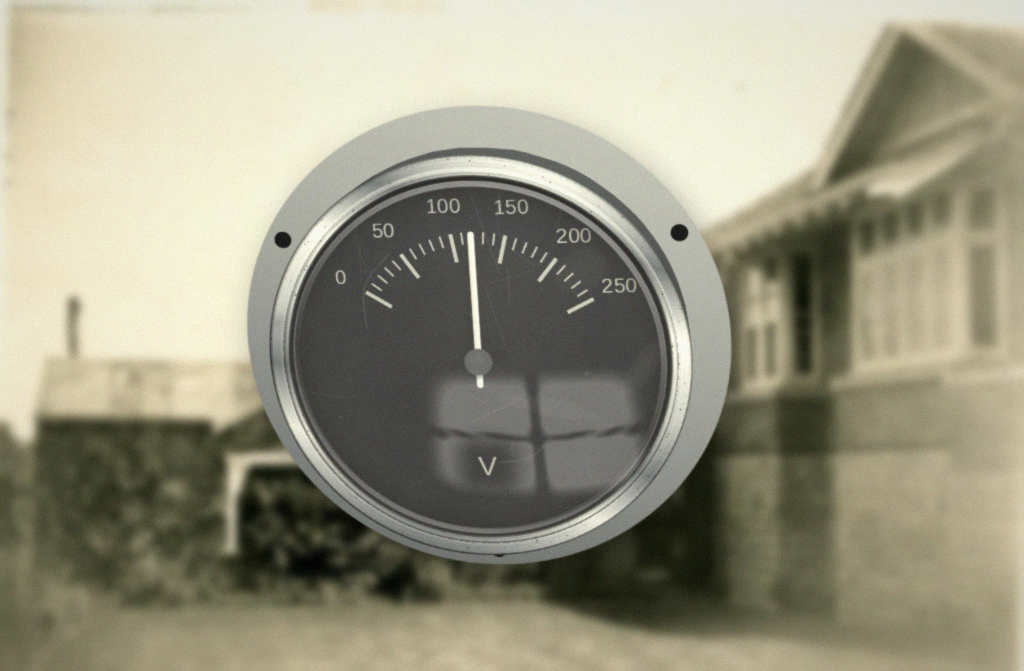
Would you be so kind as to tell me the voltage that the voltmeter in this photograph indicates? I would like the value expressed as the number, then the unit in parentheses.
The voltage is 120 (V)
